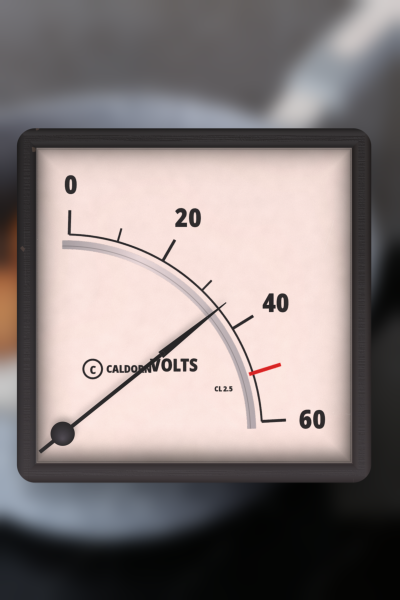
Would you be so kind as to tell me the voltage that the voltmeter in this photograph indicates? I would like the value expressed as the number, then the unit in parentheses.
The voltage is 35 (V)
